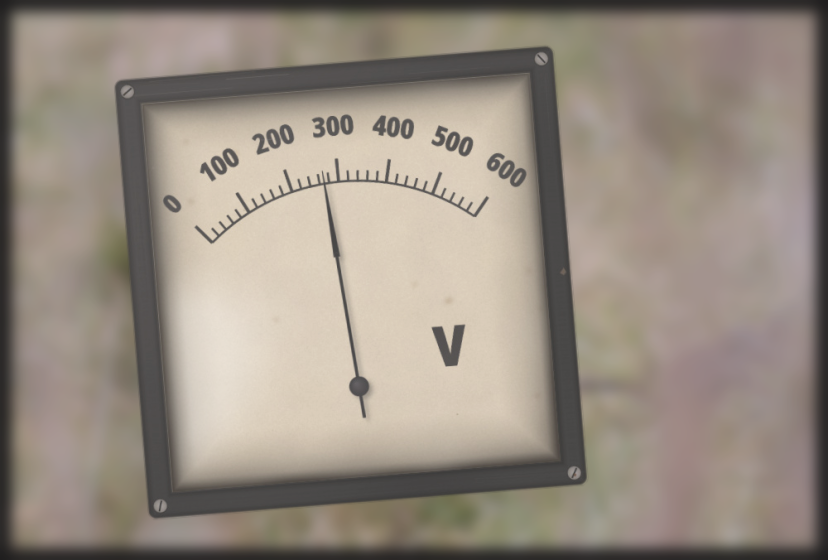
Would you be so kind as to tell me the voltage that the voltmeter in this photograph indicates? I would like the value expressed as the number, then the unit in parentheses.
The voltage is 270 (V)
